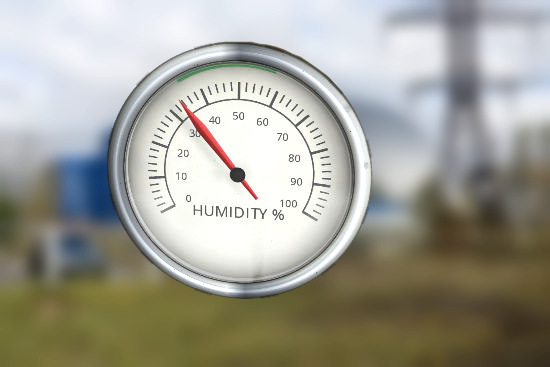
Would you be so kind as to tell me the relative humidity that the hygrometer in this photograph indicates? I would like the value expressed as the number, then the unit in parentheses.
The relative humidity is 34 (%)
